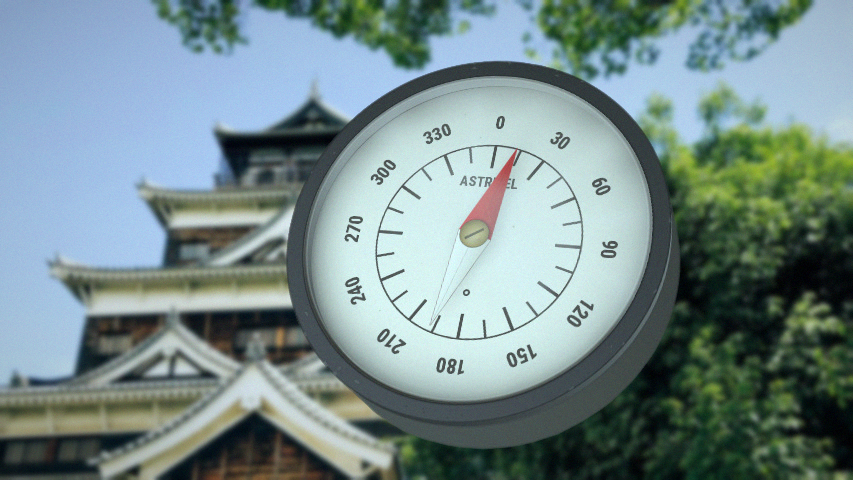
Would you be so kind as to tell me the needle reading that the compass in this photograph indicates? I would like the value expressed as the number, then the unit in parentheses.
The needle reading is 15 (°)
